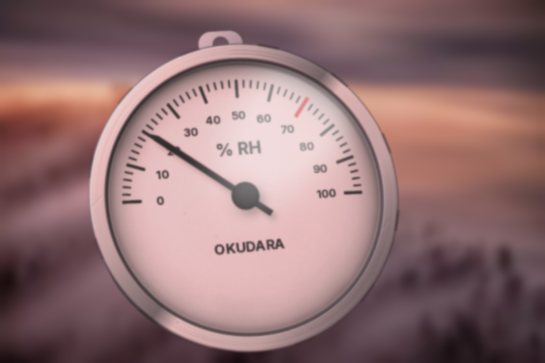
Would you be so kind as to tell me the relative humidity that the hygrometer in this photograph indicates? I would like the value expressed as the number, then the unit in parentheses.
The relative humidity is 20 (%)
